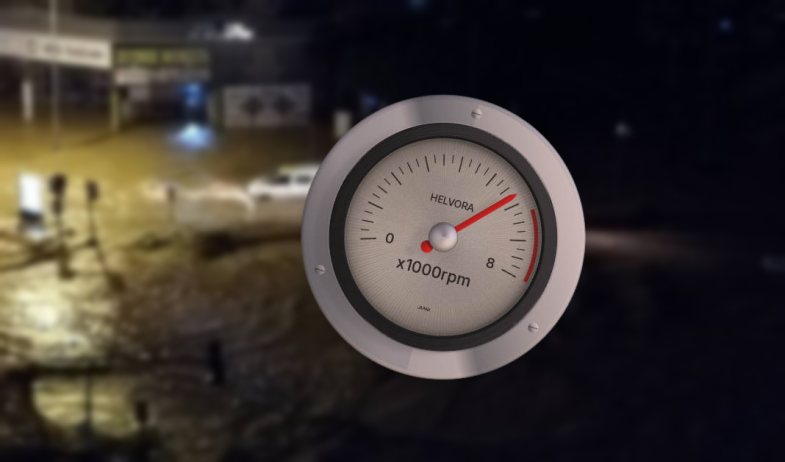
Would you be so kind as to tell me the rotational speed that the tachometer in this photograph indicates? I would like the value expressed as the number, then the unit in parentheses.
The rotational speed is 5750 (rpm)
